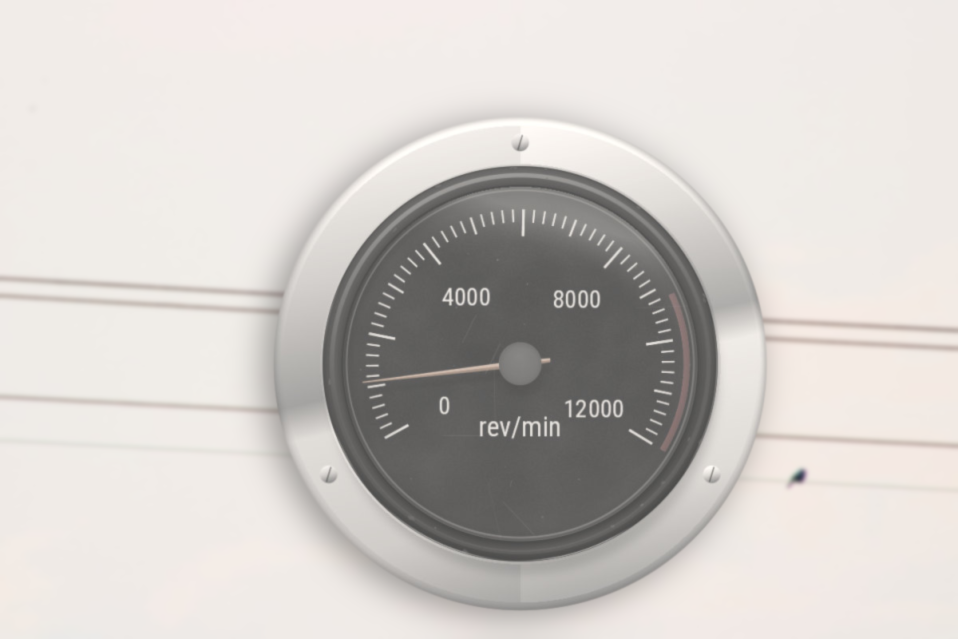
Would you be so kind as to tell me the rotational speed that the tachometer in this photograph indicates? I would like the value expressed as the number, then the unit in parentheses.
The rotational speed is 1100 (rpm)
